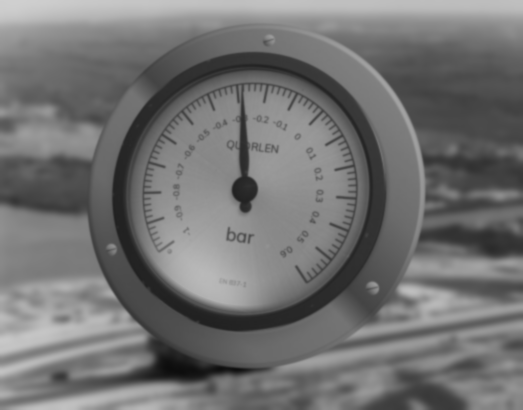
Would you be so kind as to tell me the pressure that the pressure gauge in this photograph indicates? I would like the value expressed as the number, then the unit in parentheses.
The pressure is -0.28 (bar)
